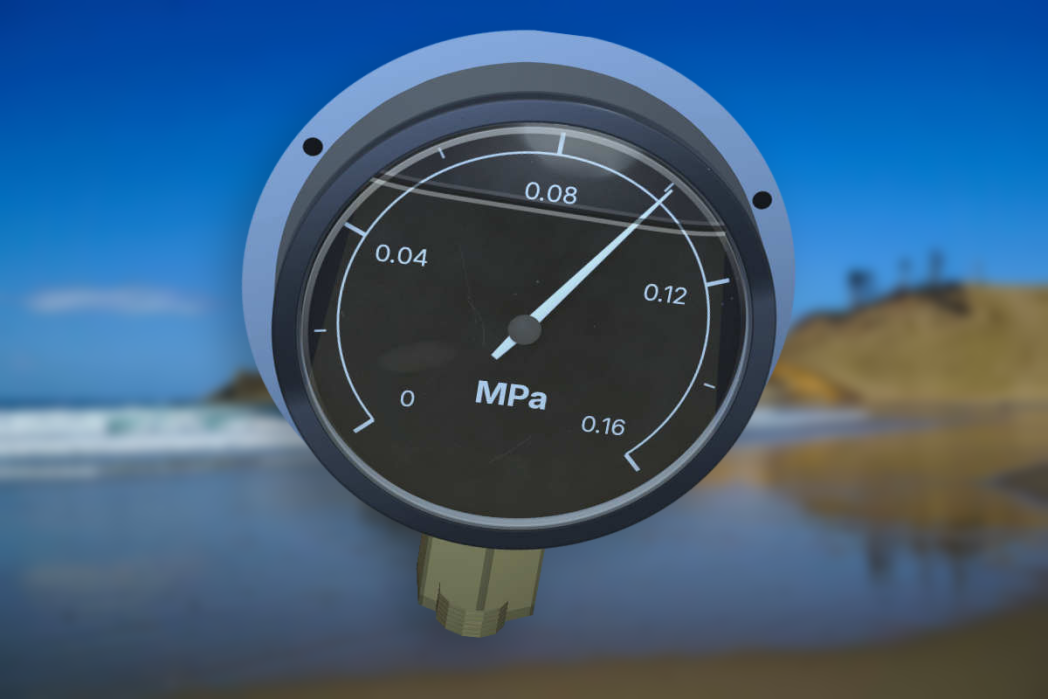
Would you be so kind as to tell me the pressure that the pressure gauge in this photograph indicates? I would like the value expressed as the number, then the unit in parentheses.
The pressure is 0.1 (MPa)
